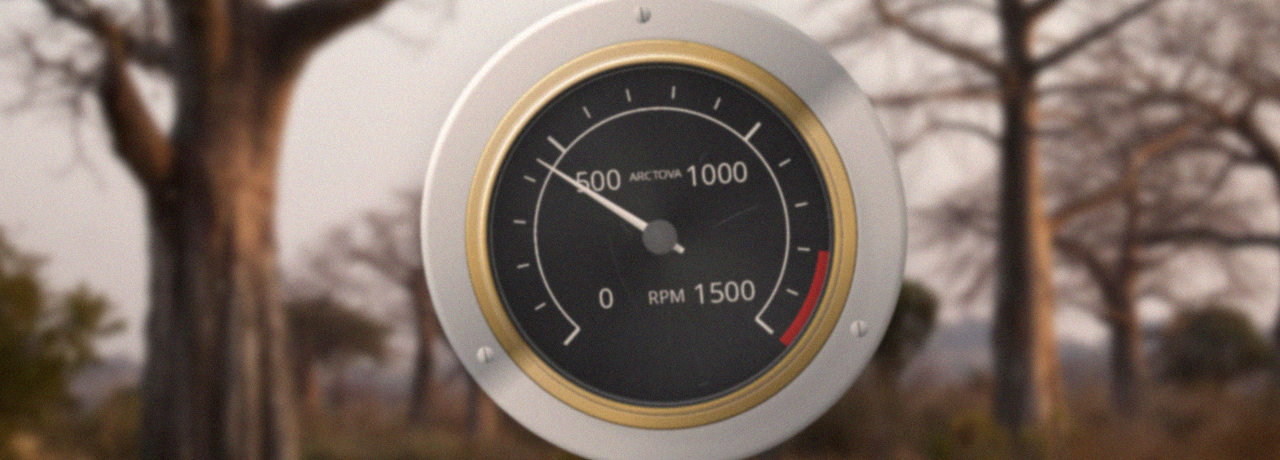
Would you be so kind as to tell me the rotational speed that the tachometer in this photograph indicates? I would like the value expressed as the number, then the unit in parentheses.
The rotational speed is 450 (rpm)
